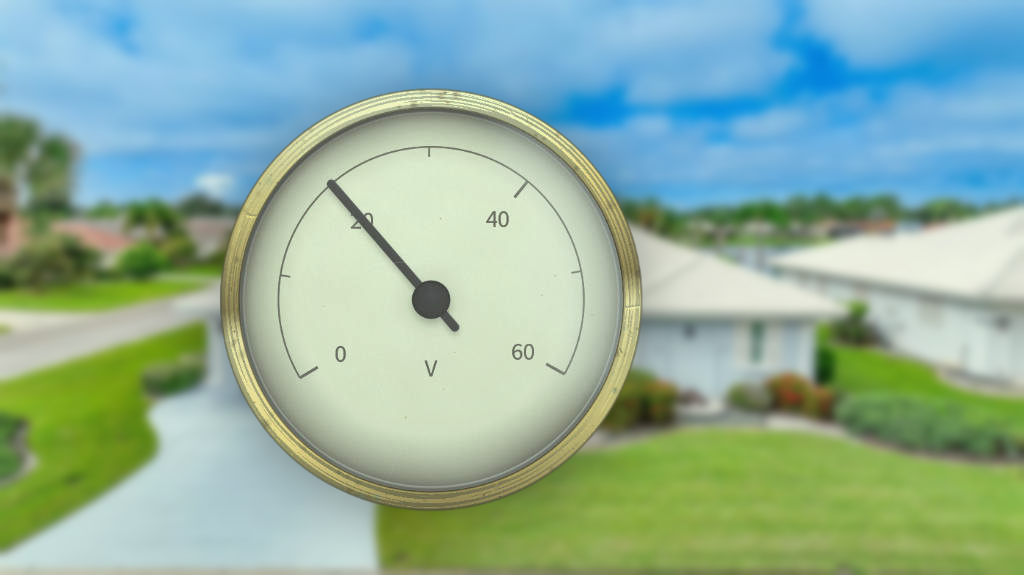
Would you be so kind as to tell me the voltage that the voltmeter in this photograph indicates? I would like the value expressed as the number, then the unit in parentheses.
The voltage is 20 (V)
